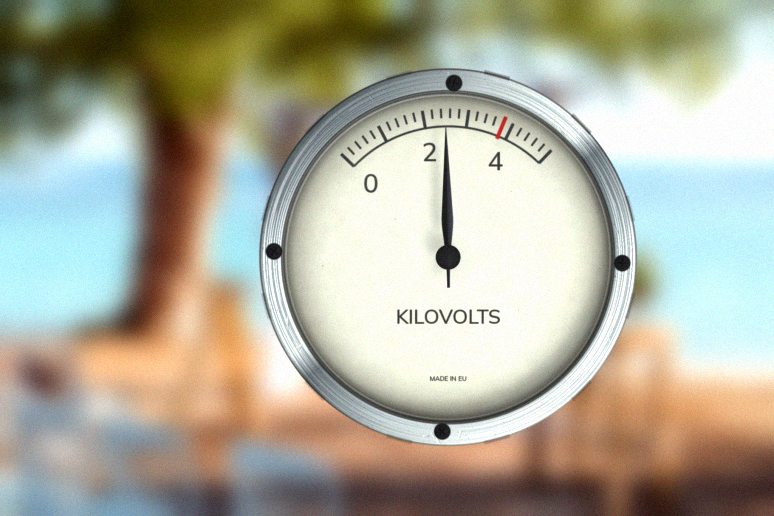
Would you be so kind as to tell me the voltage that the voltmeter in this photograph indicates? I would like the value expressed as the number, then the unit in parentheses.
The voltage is 2.5 (kV)
